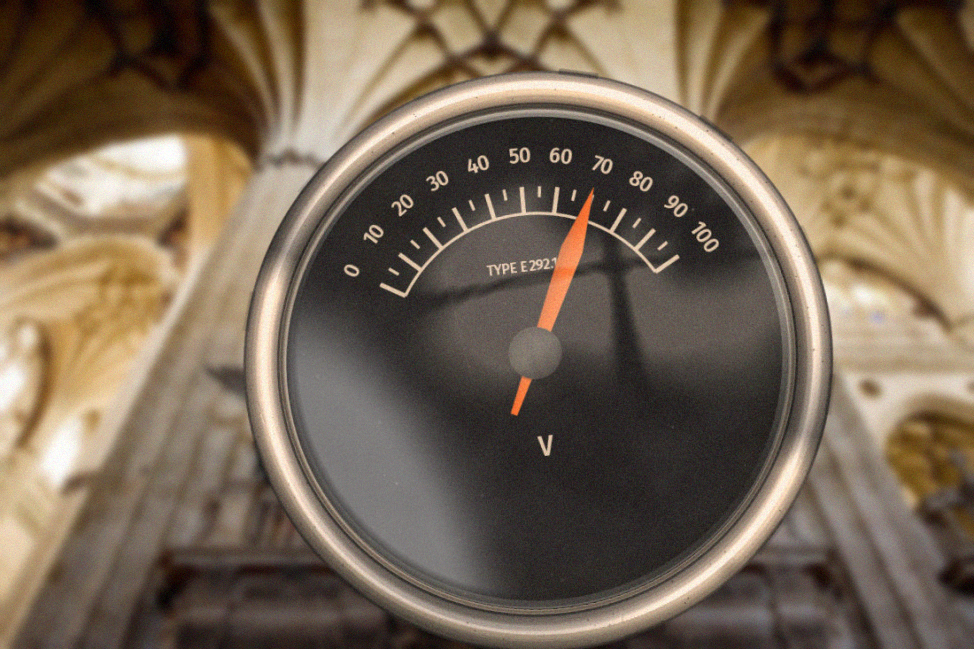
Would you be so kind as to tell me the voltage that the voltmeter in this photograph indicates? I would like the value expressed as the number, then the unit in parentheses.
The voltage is 70 (V)
